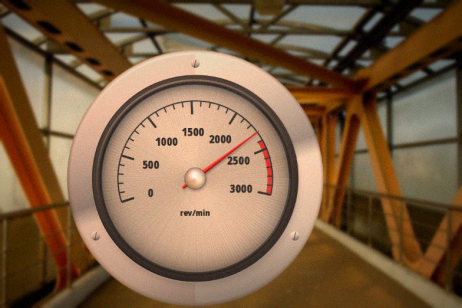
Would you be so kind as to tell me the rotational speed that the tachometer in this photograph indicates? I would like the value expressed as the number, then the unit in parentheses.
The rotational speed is 2300 (rpm)
